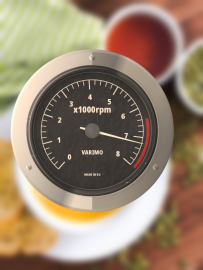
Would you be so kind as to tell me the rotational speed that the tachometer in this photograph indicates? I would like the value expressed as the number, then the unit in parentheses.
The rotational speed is 7200 (rpm)
